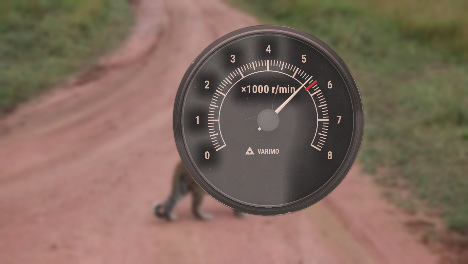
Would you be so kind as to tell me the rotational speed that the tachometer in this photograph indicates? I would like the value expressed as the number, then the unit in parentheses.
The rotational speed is 5500 (rpm)
